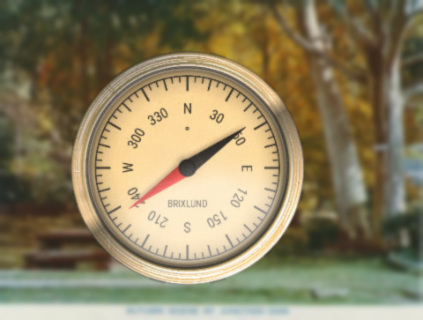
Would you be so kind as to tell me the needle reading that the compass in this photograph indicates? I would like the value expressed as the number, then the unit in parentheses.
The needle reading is 235 (°)
